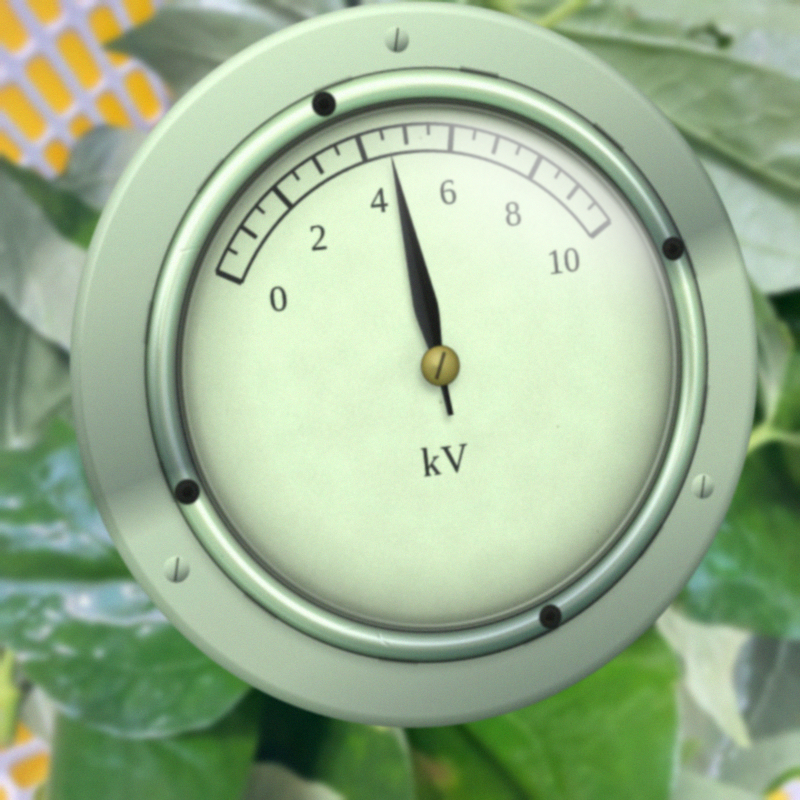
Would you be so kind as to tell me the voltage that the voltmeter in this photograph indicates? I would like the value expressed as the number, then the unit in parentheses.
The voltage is 4.5 (kV)
